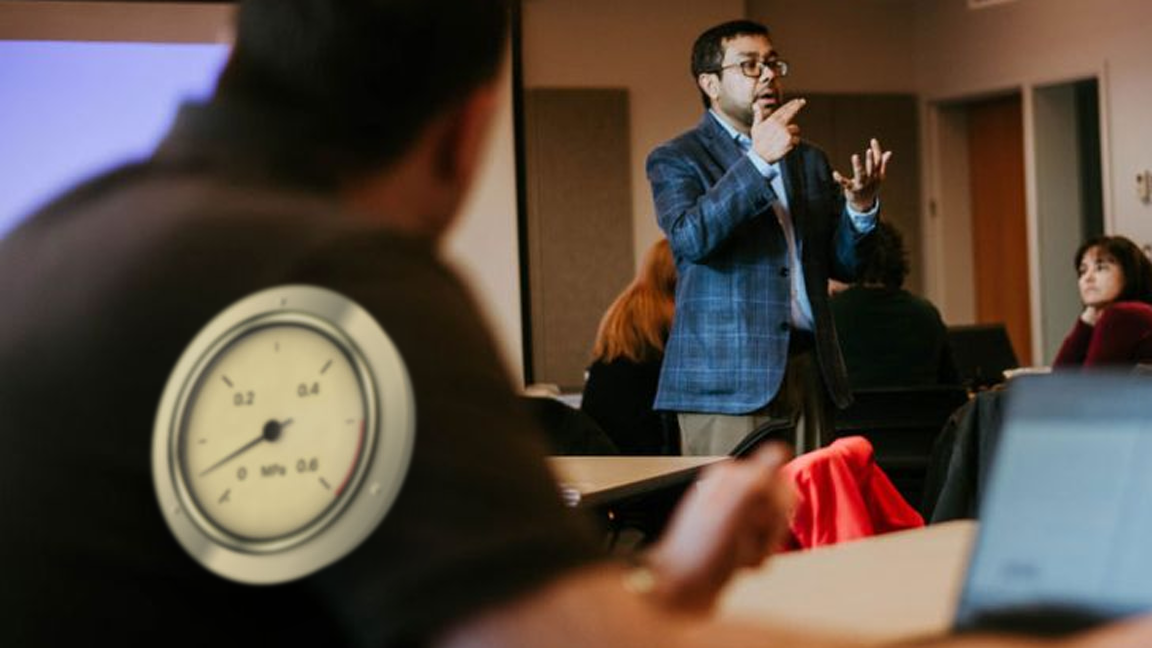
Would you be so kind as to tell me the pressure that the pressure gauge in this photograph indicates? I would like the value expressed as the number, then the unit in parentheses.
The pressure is 0.05 (MPa)
